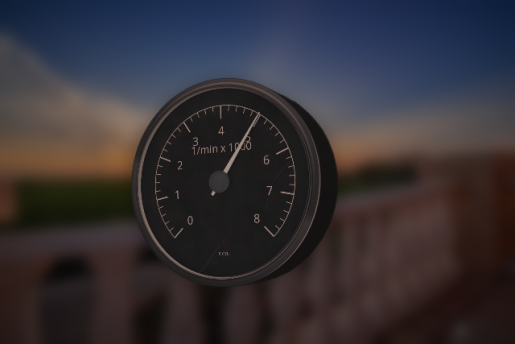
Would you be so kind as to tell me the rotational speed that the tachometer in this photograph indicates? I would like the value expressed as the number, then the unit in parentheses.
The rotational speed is 5000 (rpm)
